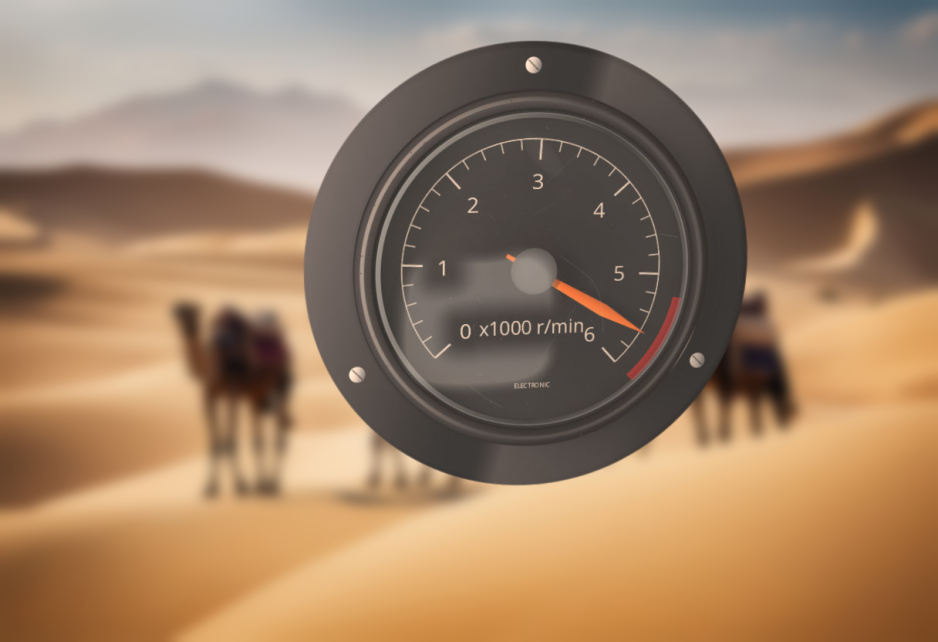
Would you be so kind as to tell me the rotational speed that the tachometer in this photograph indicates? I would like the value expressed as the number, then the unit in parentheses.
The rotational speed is 5600 (rpm)
